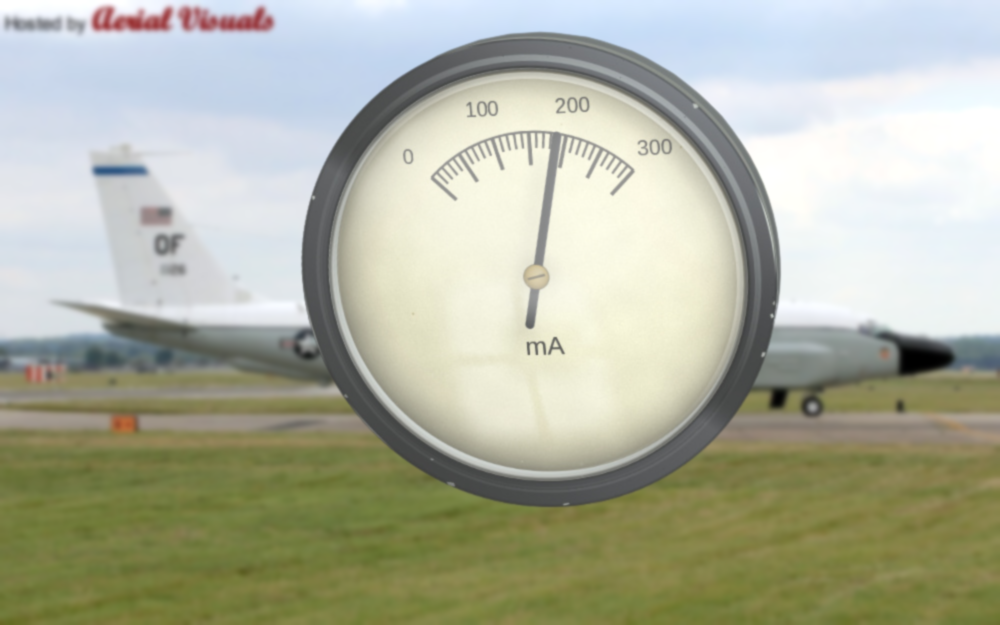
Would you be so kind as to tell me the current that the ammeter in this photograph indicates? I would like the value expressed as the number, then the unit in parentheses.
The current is 190 (mA)
